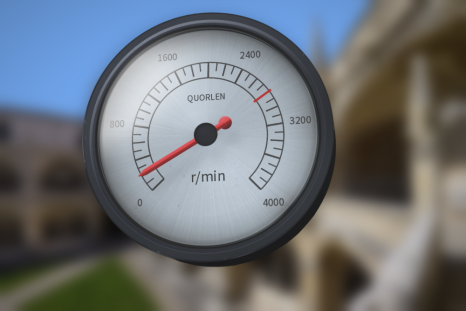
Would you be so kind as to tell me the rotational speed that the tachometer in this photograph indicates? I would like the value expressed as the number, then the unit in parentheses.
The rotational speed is 200 (rpm)
